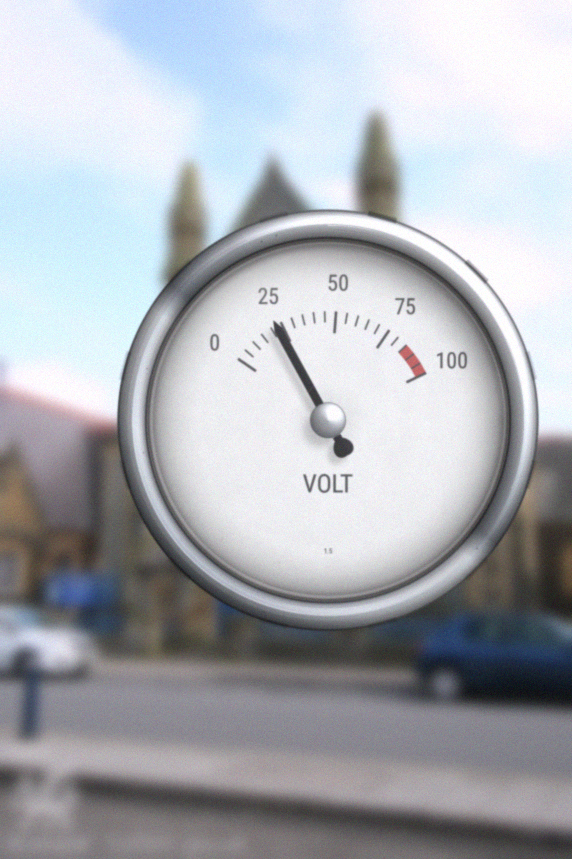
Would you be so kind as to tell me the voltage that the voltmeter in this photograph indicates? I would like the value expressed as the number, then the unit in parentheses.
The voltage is 22.5 (V)
